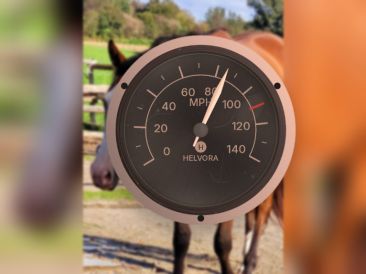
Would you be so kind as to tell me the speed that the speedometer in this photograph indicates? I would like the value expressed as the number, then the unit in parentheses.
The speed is 85 (mph)
